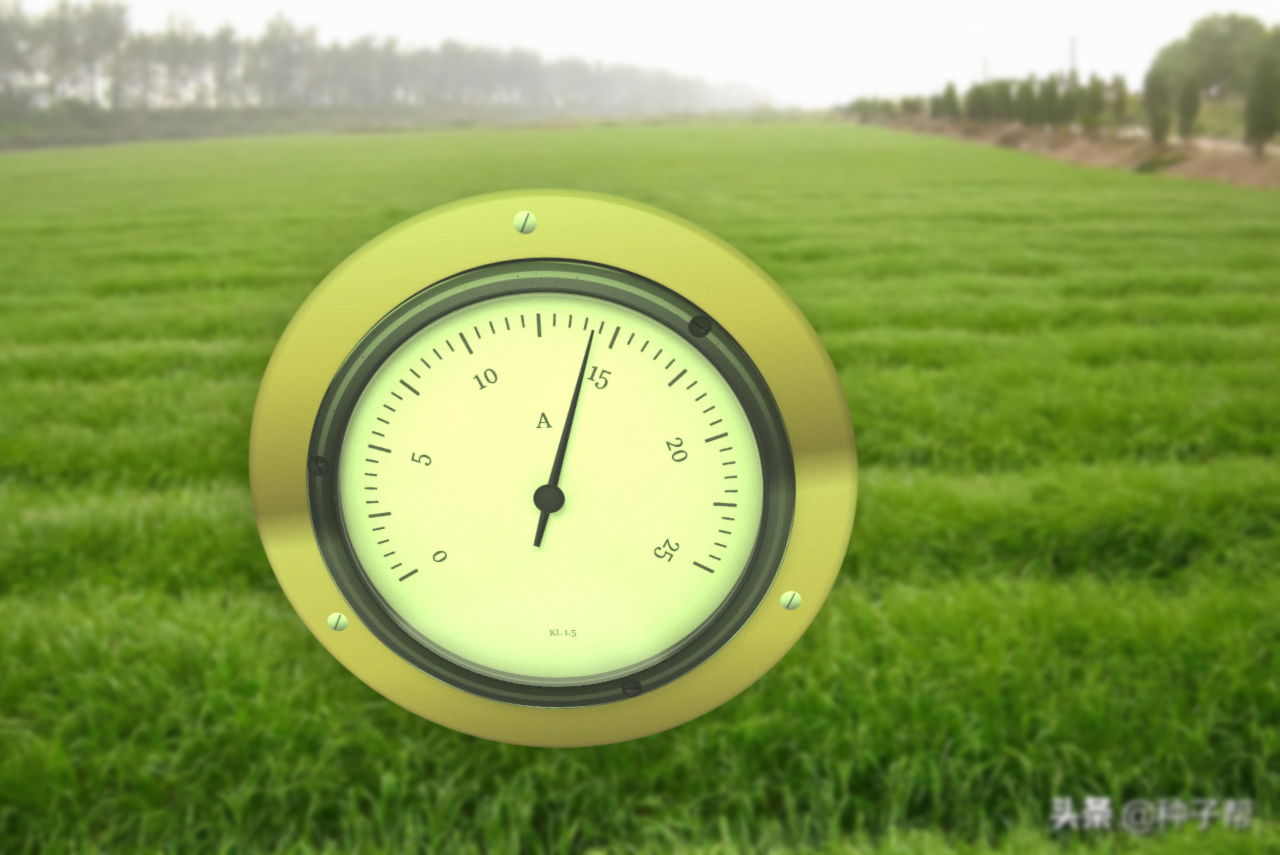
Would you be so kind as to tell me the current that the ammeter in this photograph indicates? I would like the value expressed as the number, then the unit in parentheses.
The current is 14.25 (A)
